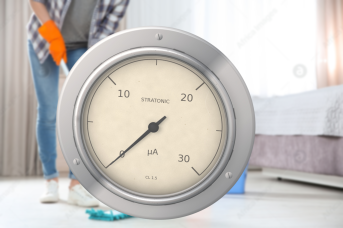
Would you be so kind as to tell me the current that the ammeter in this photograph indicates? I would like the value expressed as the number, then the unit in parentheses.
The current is 0 (µA)
